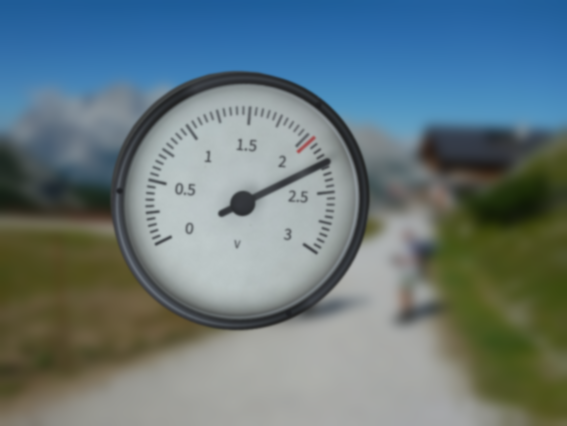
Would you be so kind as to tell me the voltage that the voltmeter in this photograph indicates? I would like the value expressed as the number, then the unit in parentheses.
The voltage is 2.25 (V)
